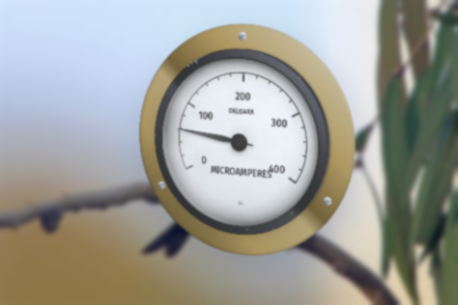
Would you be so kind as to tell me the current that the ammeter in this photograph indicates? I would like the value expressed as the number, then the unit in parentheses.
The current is 60 (µA)
